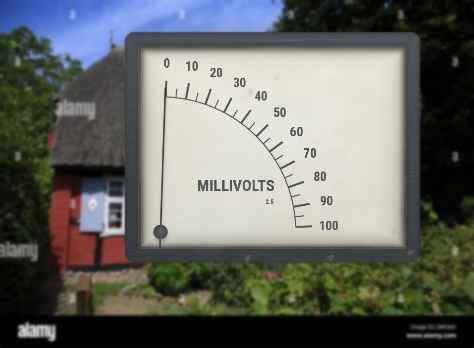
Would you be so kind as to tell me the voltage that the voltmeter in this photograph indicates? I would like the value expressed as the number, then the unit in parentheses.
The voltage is 0 (mV)
